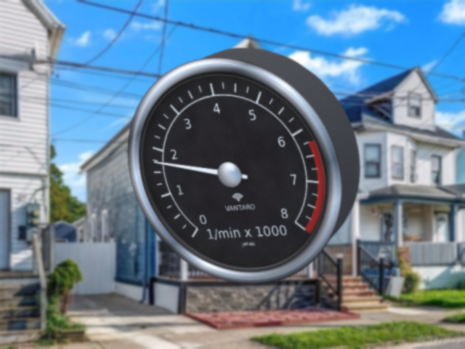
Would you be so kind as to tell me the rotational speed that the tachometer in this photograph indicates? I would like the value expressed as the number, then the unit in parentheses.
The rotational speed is 1750 (rpm)
